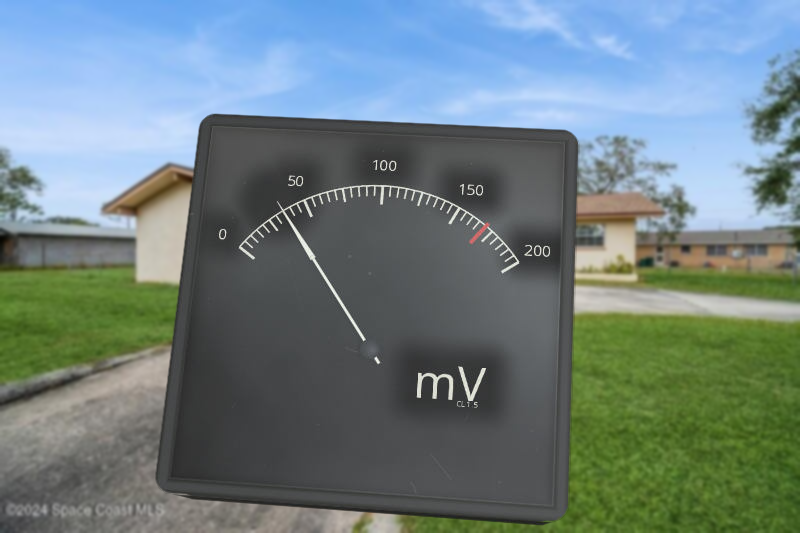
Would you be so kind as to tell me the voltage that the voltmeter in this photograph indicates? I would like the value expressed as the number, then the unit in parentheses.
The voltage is 35 (mV)
